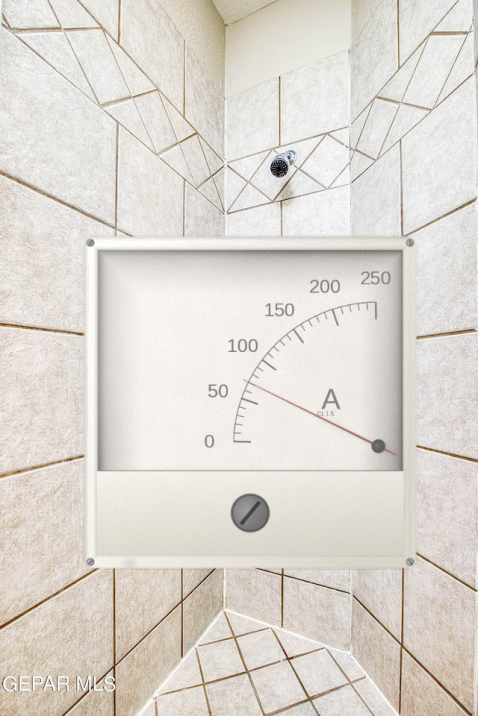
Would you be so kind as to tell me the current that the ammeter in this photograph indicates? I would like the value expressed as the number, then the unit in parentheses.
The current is 70 (A)
